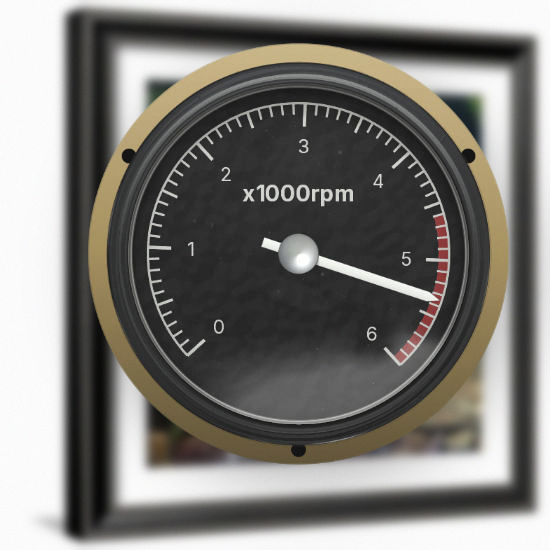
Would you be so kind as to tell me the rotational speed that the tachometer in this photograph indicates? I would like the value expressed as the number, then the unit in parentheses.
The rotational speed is 5350 (rpm)
